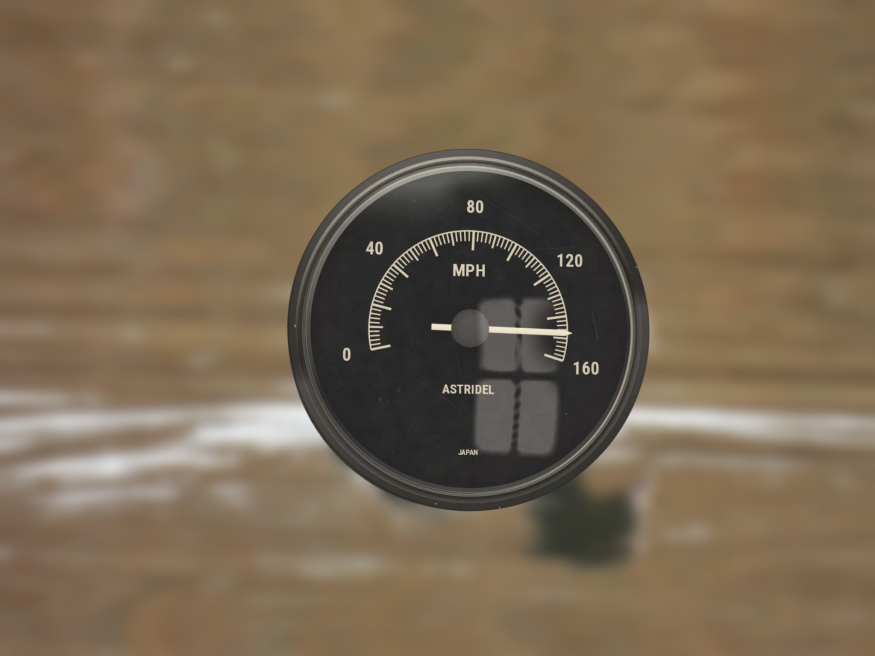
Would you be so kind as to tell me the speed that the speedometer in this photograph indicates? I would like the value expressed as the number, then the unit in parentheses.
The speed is 148 (mph)
